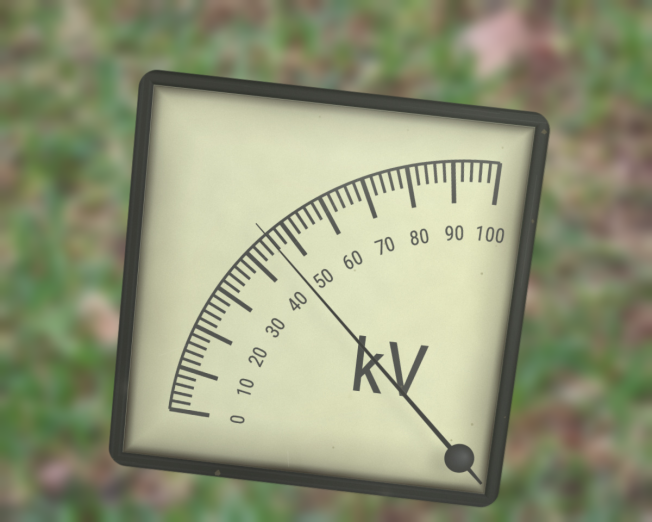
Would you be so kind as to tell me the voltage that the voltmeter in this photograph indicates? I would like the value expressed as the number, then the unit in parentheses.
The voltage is 46 (kV)
